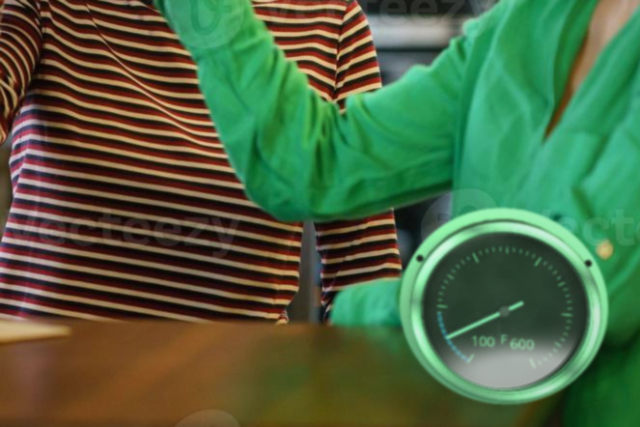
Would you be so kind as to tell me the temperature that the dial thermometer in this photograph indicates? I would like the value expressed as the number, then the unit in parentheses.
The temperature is 150 (°F)
